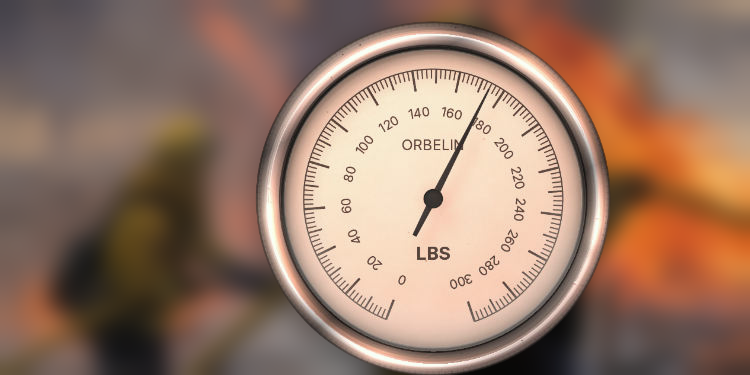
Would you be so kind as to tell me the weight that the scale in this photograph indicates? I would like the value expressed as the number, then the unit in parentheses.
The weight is 174 (lb)
